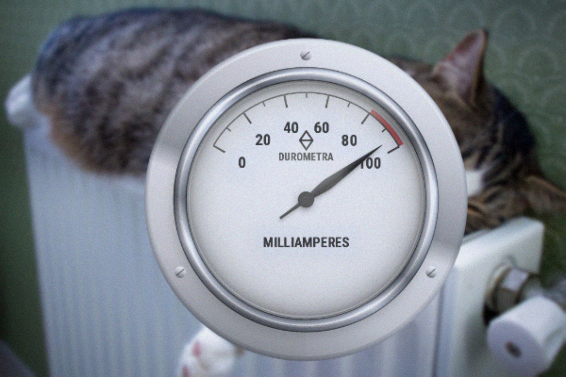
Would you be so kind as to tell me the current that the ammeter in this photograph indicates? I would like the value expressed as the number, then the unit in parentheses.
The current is 95 (mA)
